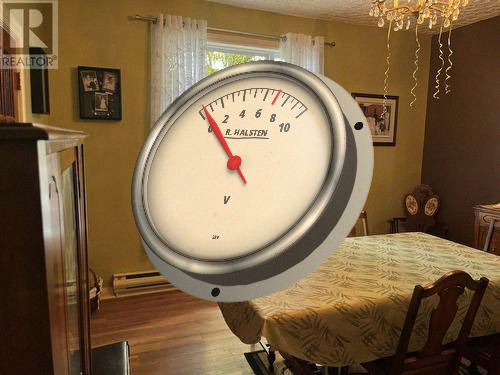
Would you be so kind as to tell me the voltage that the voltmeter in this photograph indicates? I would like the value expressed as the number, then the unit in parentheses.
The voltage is 0.5 (V)
